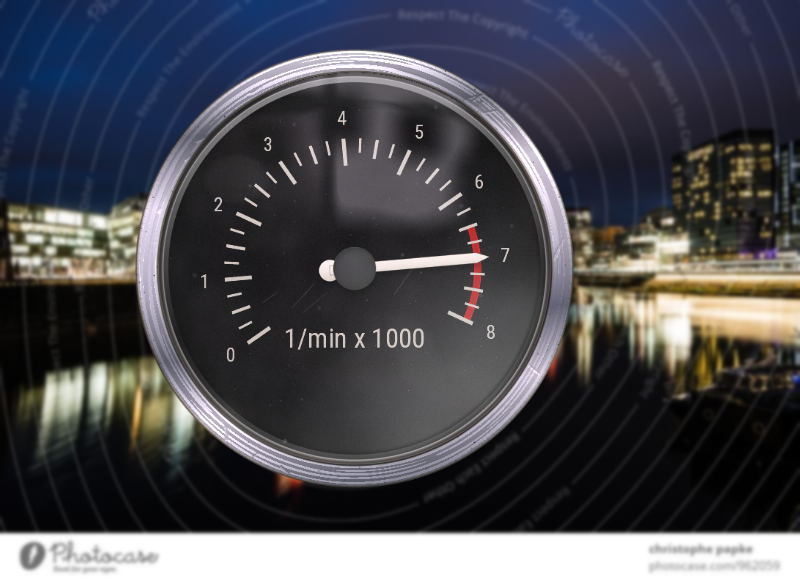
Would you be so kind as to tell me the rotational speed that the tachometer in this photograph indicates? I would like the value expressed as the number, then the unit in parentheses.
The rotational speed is 7000 (rpm)
